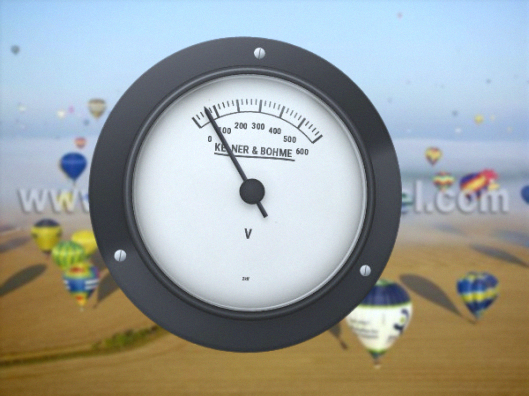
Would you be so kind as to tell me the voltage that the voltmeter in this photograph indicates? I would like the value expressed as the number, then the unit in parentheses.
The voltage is 60 (V)
